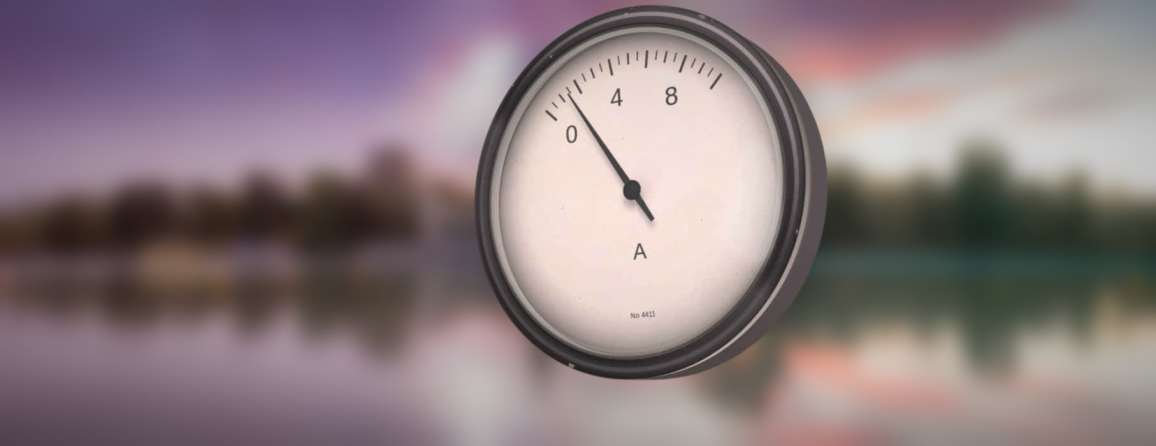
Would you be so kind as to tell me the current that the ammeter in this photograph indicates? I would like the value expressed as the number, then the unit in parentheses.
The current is 1.5 (A)
